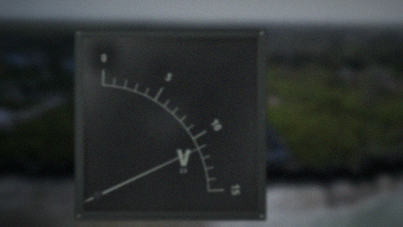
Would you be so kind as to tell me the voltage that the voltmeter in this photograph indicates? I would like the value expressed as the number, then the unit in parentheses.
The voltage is 11 (V)
